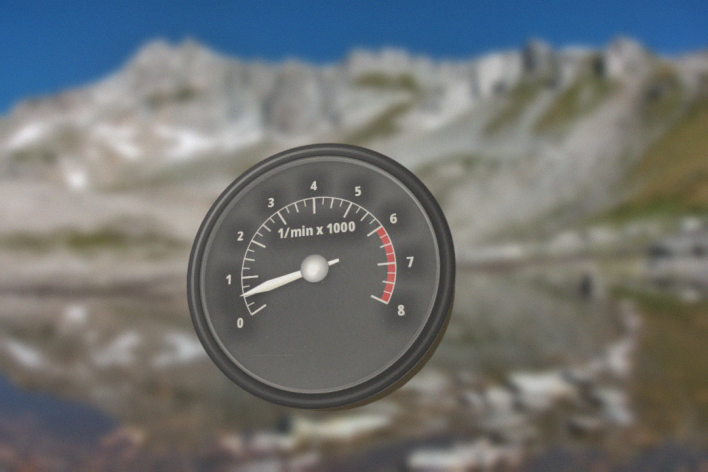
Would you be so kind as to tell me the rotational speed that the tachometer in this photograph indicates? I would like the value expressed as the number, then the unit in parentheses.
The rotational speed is 500 (rpm)
